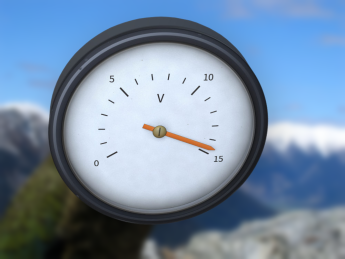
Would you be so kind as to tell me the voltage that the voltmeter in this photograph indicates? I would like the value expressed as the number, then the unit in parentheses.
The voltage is 14.5 (V)
